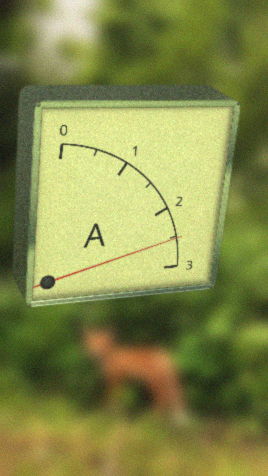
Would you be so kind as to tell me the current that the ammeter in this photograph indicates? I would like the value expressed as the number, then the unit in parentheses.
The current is 2.5 (A)
